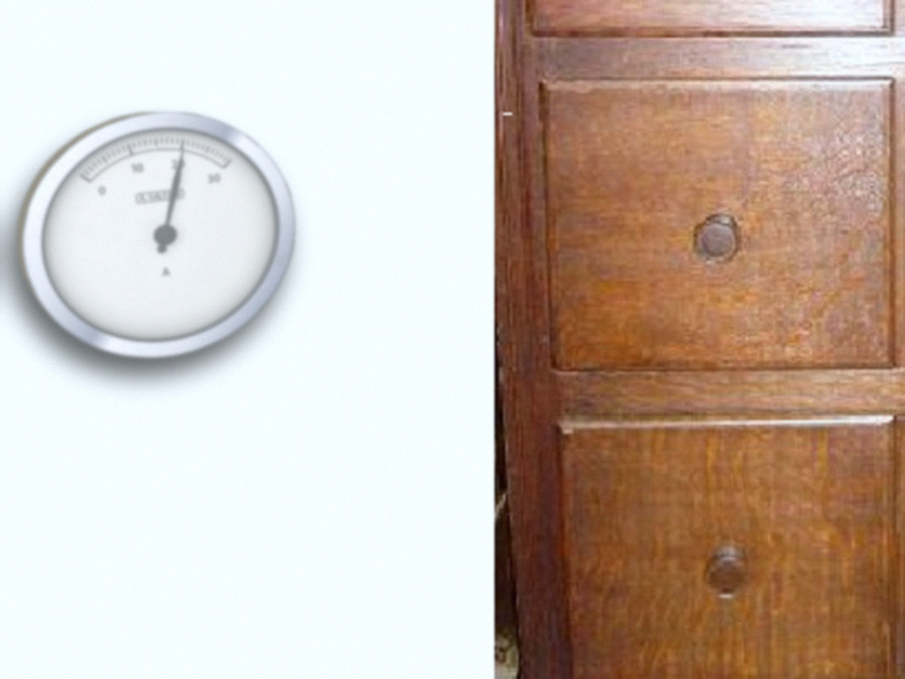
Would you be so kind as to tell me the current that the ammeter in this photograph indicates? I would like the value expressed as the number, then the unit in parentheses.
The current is 20 (A)
